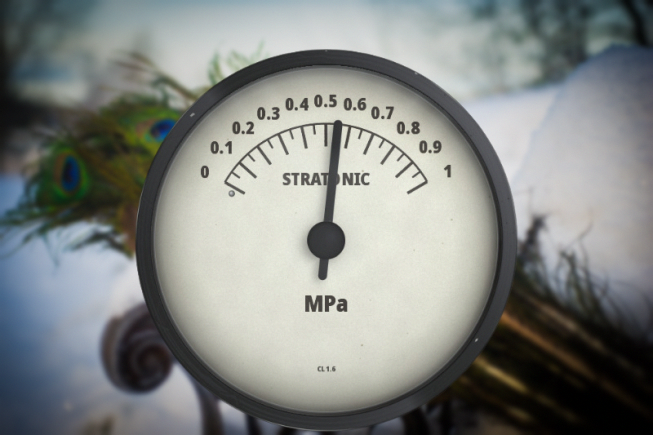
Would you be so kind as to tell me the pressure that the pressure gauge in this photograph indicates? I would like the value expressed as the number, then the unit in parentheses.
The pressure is 0.55 (MPa)
